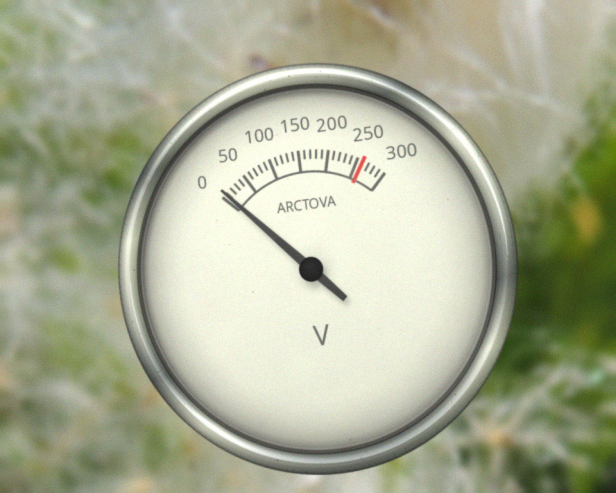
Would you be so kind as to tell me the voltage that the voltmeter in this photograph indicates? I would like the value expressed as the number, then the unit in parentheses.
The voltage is 10 (V)
